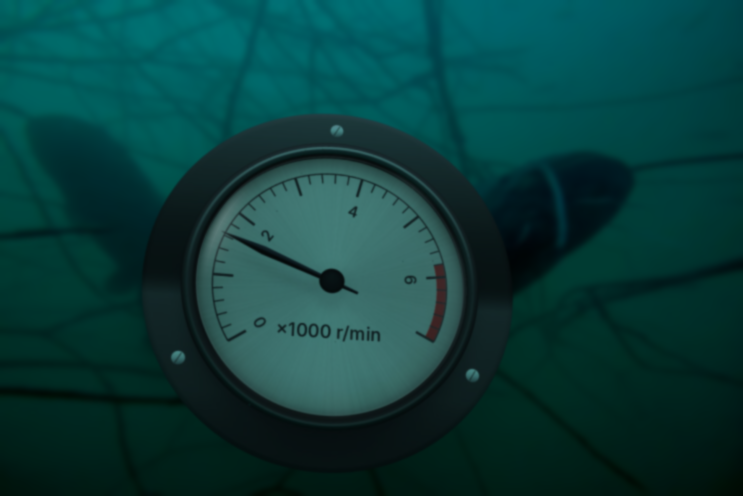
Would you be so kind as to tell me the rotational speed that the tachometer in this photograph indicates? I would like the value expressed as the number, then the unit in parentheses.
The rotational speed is 1600 (rpm)
